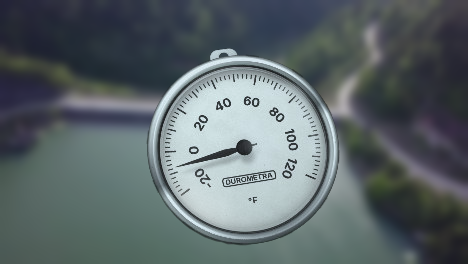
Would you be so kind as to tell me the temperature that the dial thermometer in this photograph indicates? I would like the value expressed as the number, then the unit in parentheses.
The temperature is -8 (°F)
